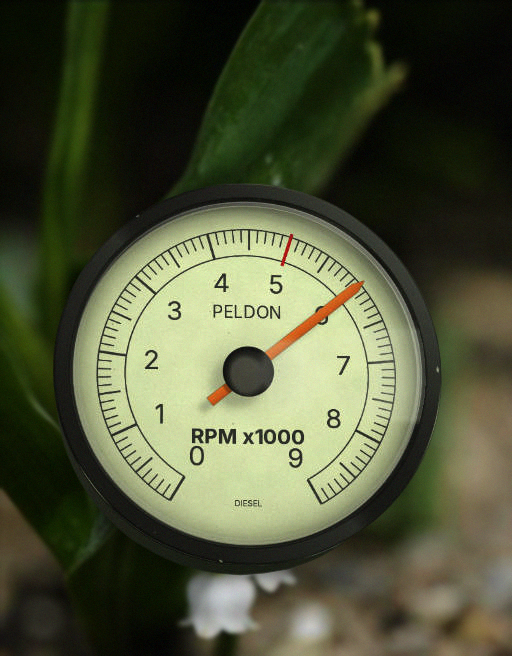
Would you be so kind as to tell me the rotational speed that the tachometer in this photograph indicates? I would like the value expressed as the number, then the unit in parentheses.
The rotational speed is 6000 (rpm)
